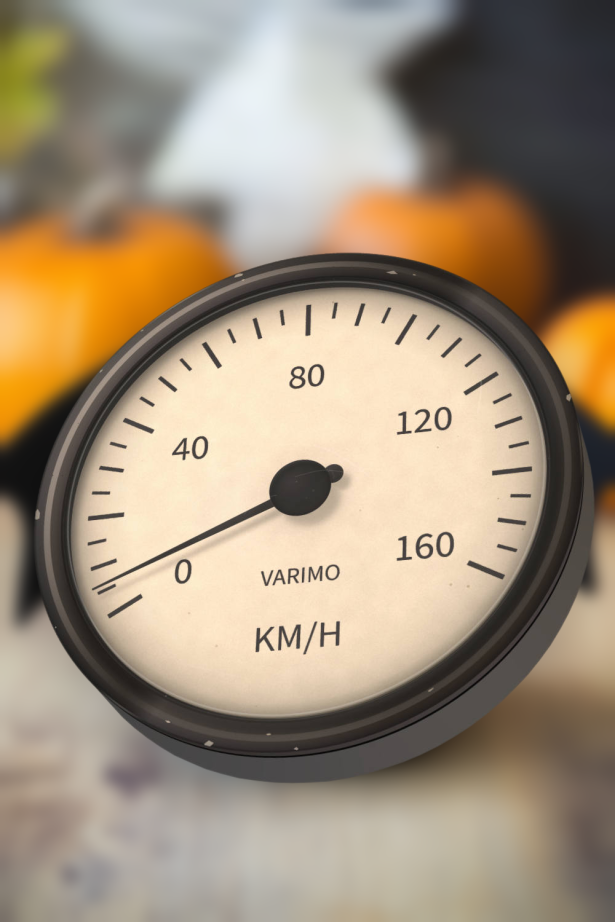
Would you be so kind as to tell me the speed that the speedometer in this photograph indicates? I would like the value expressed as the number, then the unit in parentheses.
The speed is 5 (km/h)
